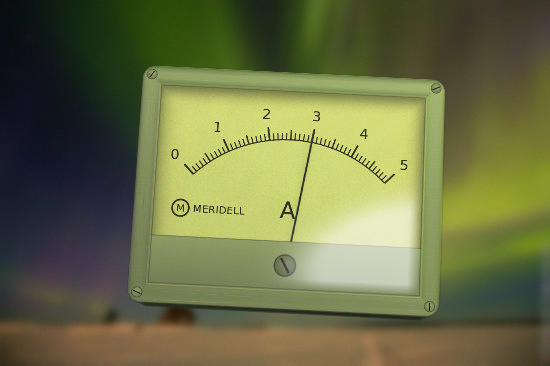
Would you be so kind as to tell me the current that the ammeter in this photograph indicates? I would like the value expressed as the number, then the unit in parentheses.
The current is 3 (A)
